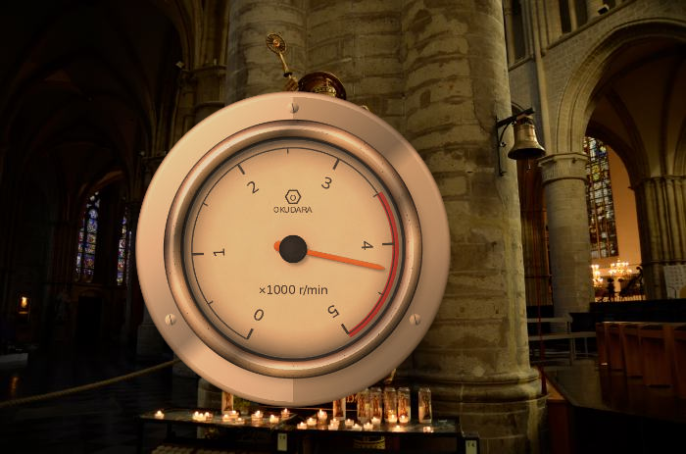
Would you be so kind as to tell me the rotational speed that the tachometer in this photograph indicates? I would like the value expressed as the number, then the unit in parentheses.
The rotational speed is 4250 (rpm)
